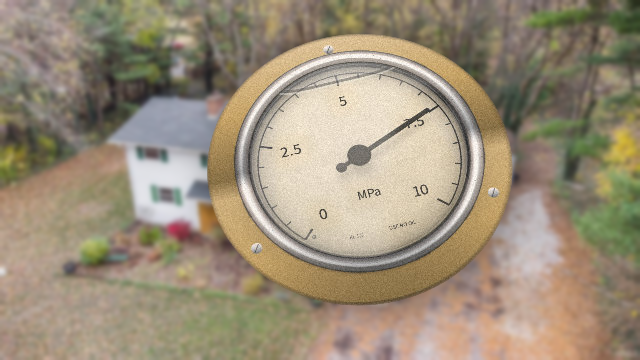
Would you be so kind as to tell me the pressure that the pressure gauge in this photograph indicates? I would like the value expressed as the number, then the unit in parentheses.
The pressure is 7.5 (MPa)
